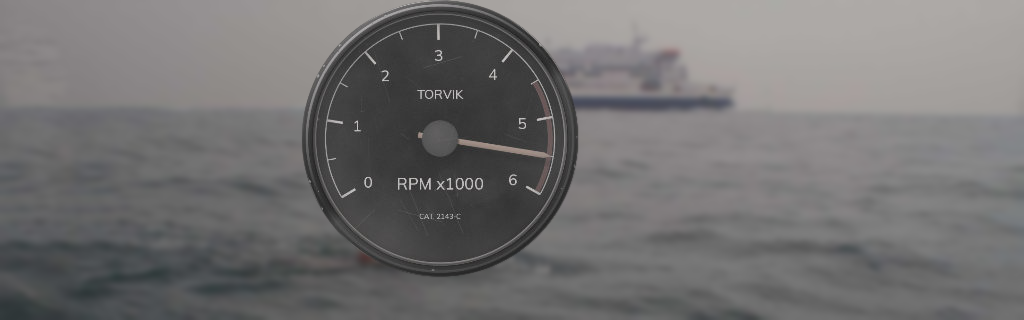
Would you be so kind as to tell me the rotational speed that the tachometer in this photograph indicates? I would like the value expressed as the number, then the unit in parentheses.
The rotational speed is 5500 (rpm)
